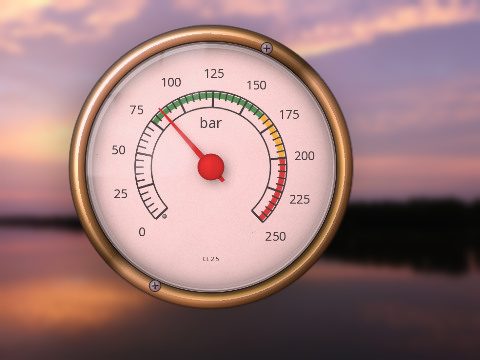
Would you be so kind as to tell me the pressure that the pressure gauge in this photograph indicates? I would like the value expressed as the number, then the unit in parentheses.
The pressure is 85 (bar)
